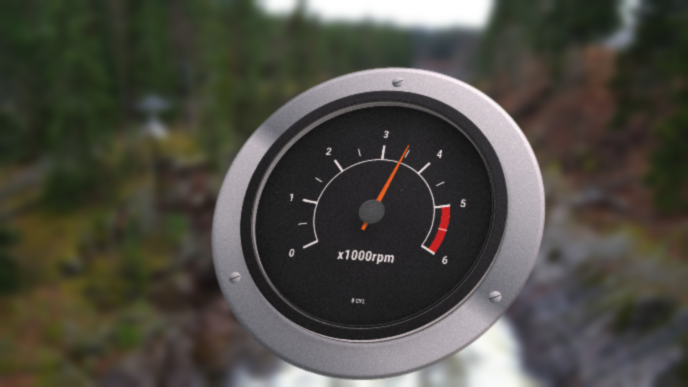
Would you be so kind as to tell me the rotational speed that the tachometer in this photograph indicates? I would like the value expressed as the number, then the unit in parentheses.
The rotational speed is 3500 (rpm)
